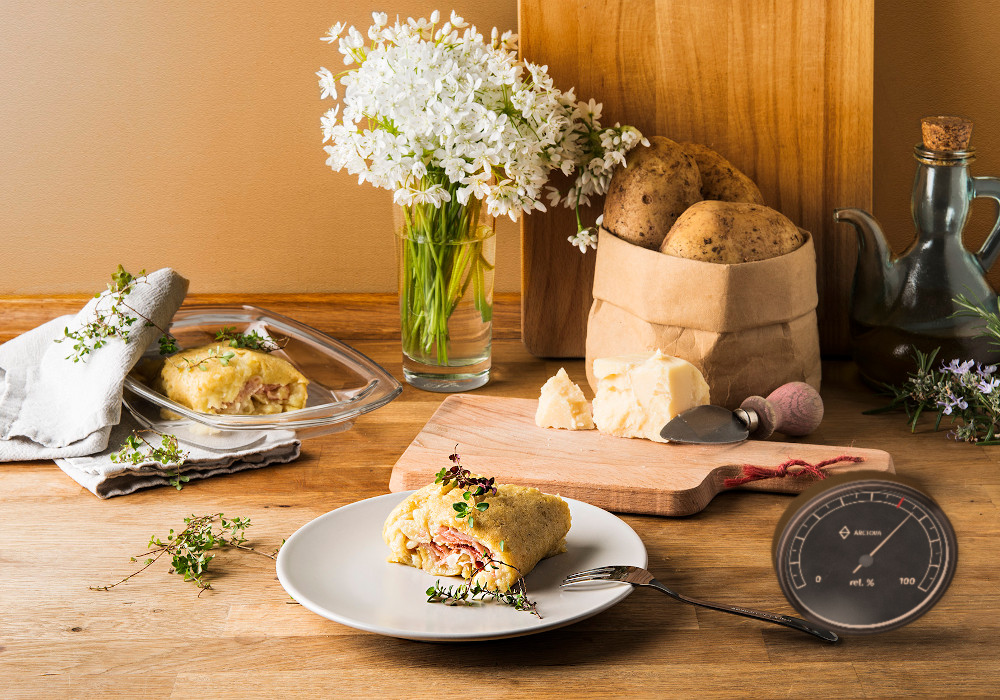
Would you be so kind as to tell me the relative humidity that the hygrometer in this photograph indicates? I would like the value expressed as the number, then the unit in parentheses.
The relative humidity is 65 (%)
